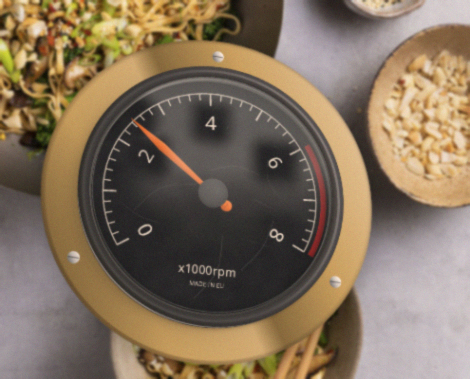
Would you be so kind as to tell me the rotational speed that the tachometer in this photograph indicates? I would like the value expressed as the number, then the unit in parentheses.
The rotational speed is 2400 (rpm)
